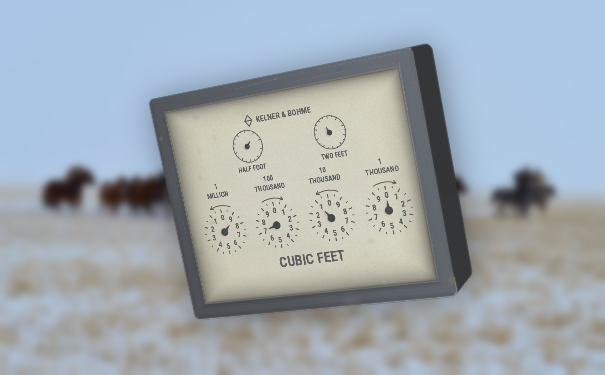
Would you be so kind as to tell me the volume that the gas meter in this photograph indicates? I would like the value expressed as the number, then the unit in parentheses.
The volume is 871000 (ft³)
